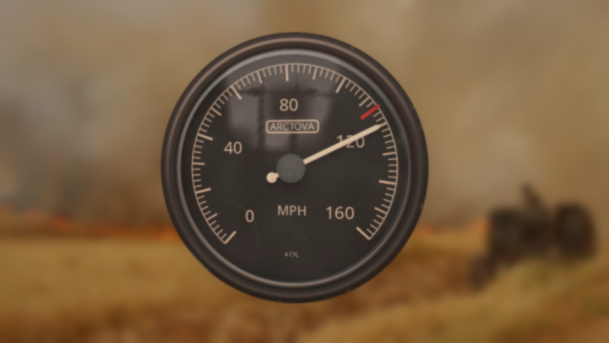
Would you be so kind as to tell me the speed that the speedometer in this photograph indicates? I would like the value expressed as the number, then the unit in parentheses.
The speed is 120 (mph)
